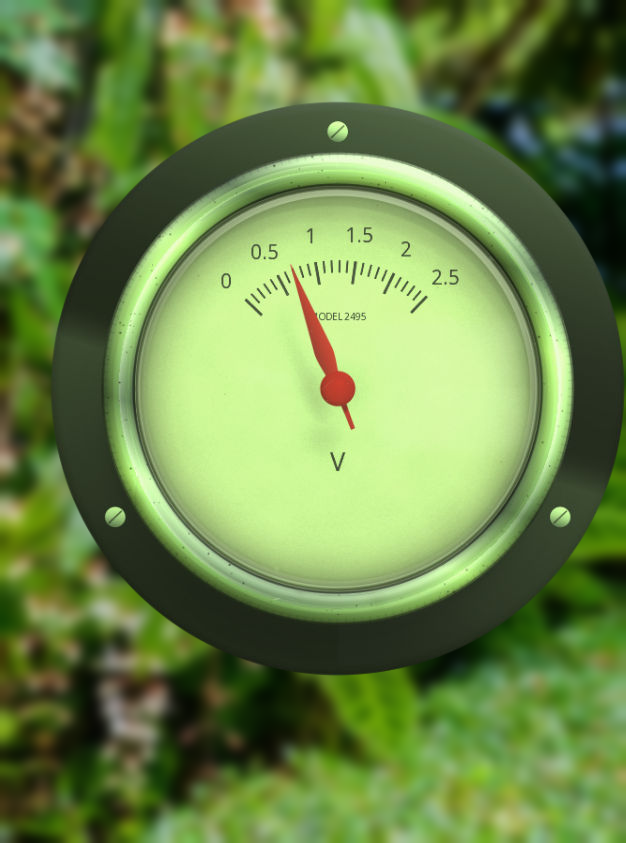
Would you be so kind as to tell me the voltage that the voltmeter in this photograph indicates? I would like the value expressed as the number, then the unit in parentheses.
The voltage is 0.7 (V)
